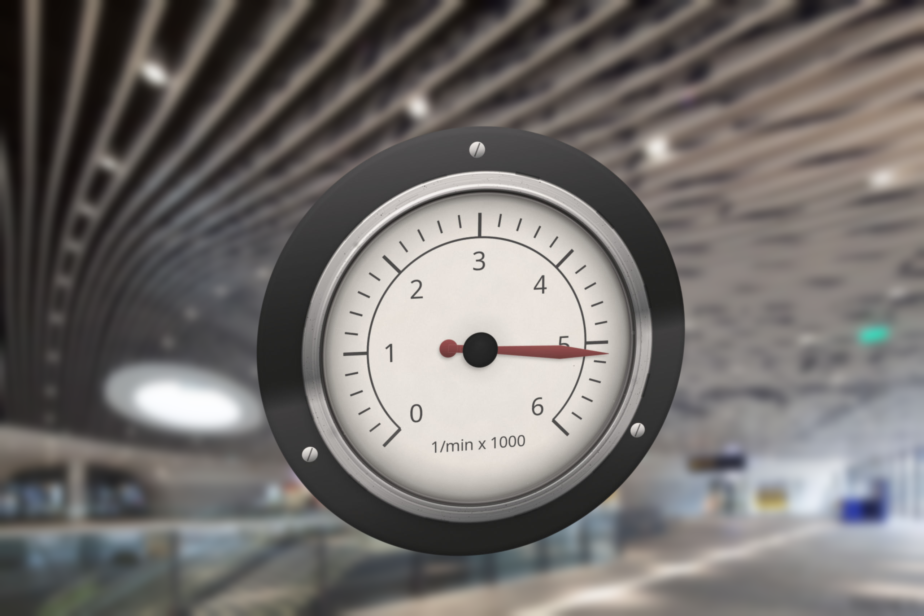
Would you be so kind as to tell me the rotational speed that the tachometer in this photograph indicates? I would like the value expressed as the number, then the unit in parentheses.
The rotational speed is 5100 (rpm)
